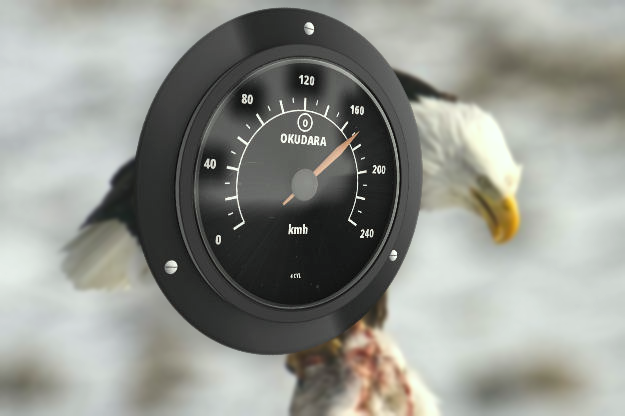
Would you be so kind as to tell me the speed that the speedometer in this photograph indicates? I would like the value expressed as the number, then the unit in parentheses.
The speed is 170 (km/h)
